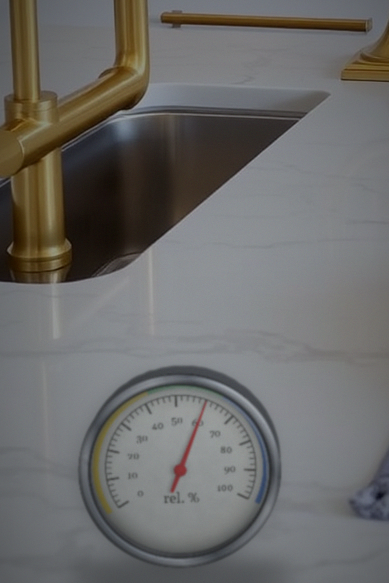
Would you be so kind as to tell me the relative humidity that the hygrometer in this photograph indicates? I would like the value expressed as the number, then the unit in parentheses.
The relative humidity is 60 (%)
